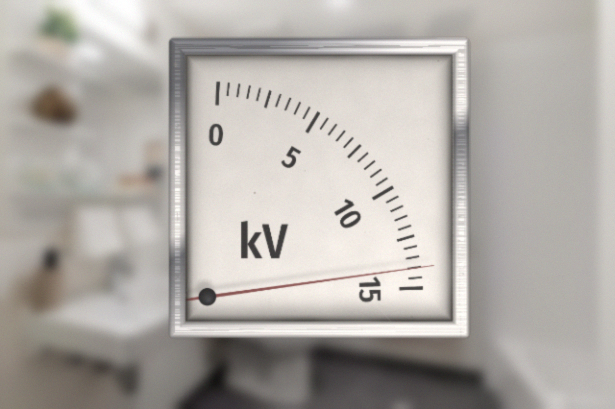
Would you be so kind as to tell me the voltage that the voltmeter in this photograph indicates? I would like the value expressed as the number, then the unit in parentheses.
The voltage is 14 (kV)
